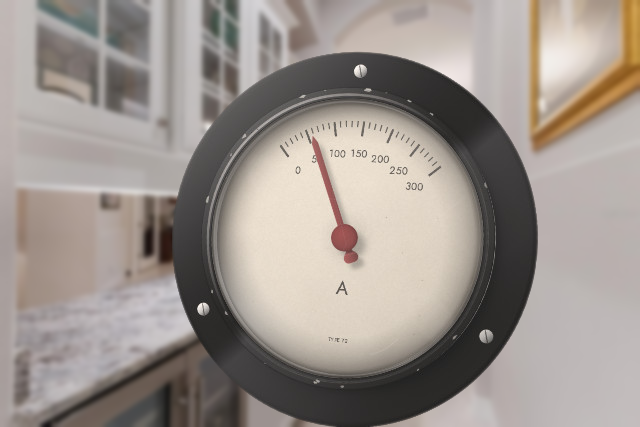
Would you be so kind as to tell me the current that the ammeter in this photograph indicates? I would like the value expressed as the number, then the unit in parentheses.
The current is 60 (A)
